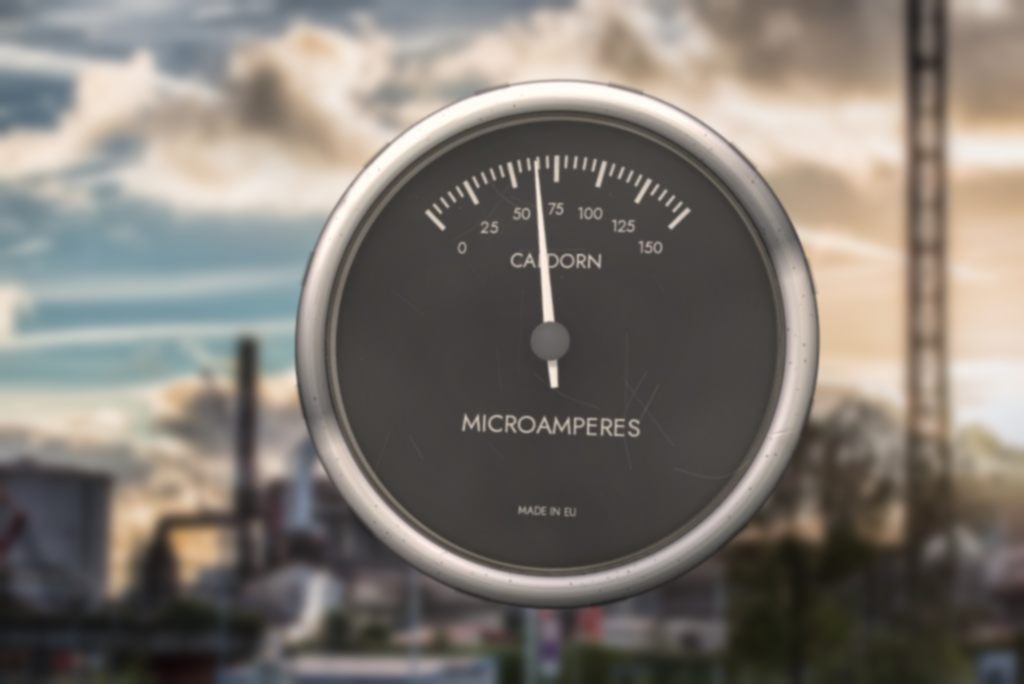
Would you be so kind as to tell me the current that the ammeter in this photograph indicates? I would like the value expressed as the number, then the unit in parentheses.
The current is 65 (µA)
